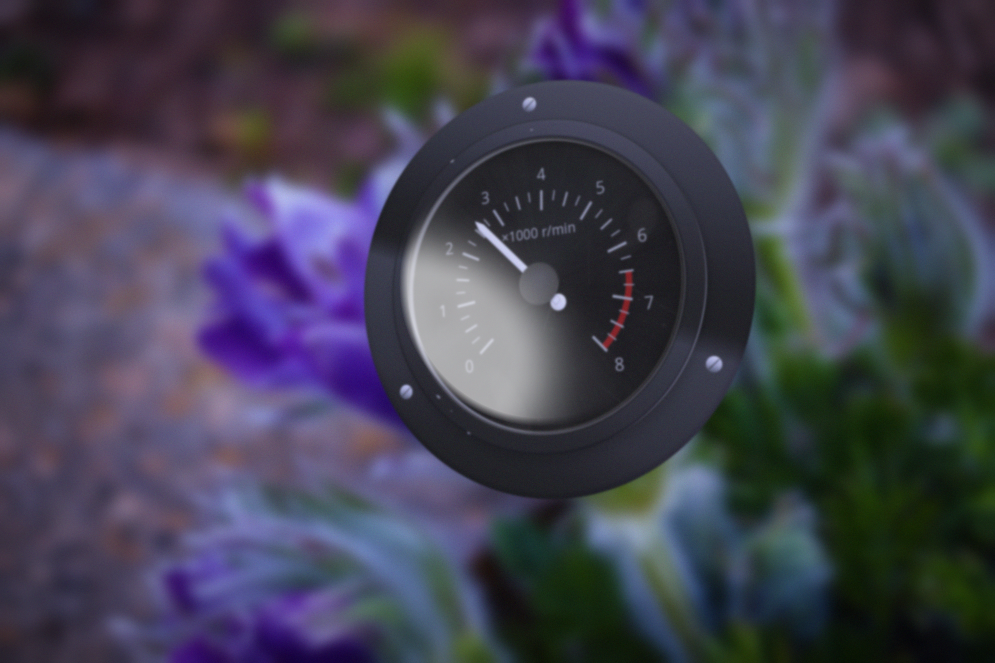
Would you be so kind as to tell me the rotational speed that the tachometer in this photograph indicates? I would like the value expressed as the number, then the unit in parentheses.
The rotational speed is 2625 (rpm)
